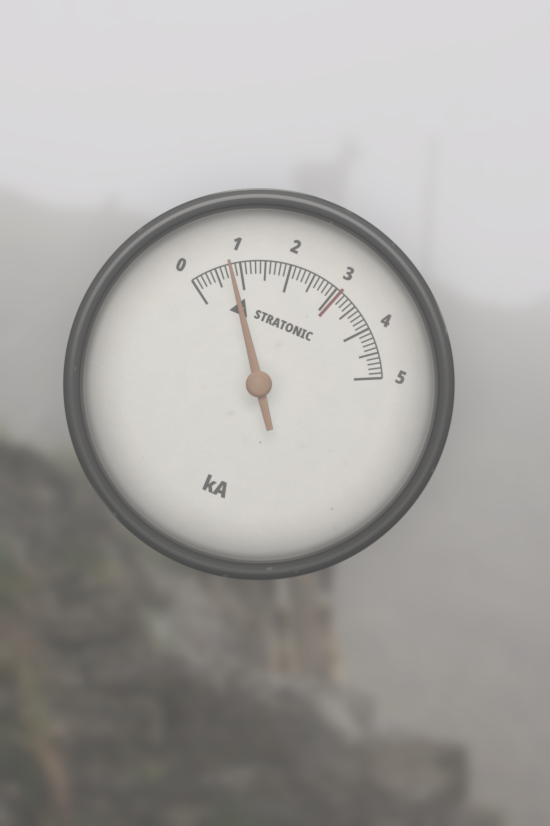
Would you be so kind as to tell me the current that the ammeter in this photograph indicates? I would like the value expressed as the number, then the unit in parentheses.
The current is 0.8 (kA)
